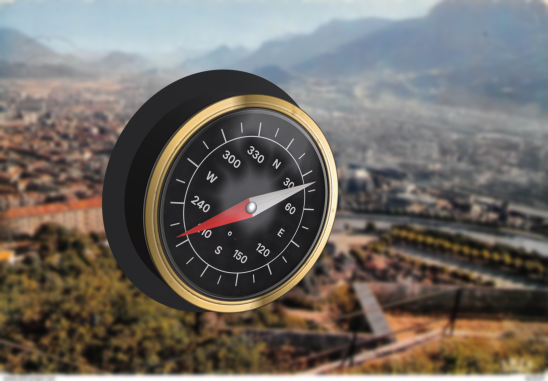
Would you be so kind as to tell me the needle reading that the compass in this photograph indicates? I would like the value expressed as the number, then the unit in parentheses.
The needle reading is 217.5 (°)
